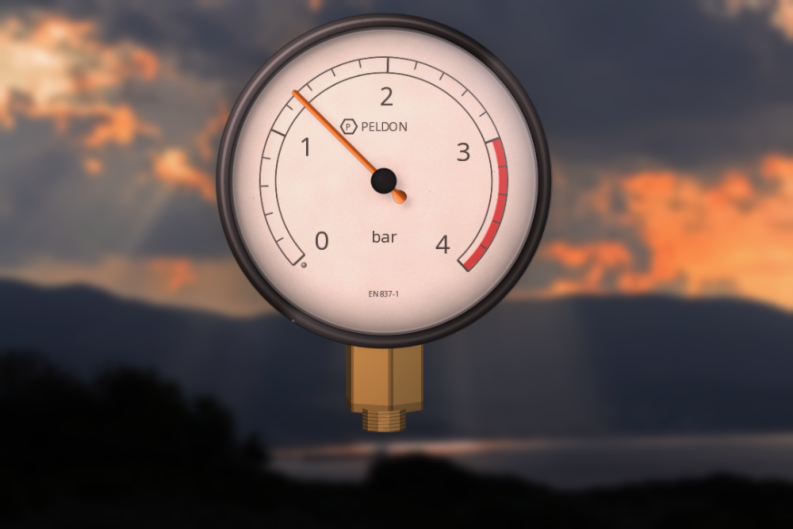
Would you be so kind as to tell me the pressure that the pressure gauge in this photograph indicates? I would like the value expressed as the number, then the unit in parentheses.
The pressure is 1.3 (bar)
